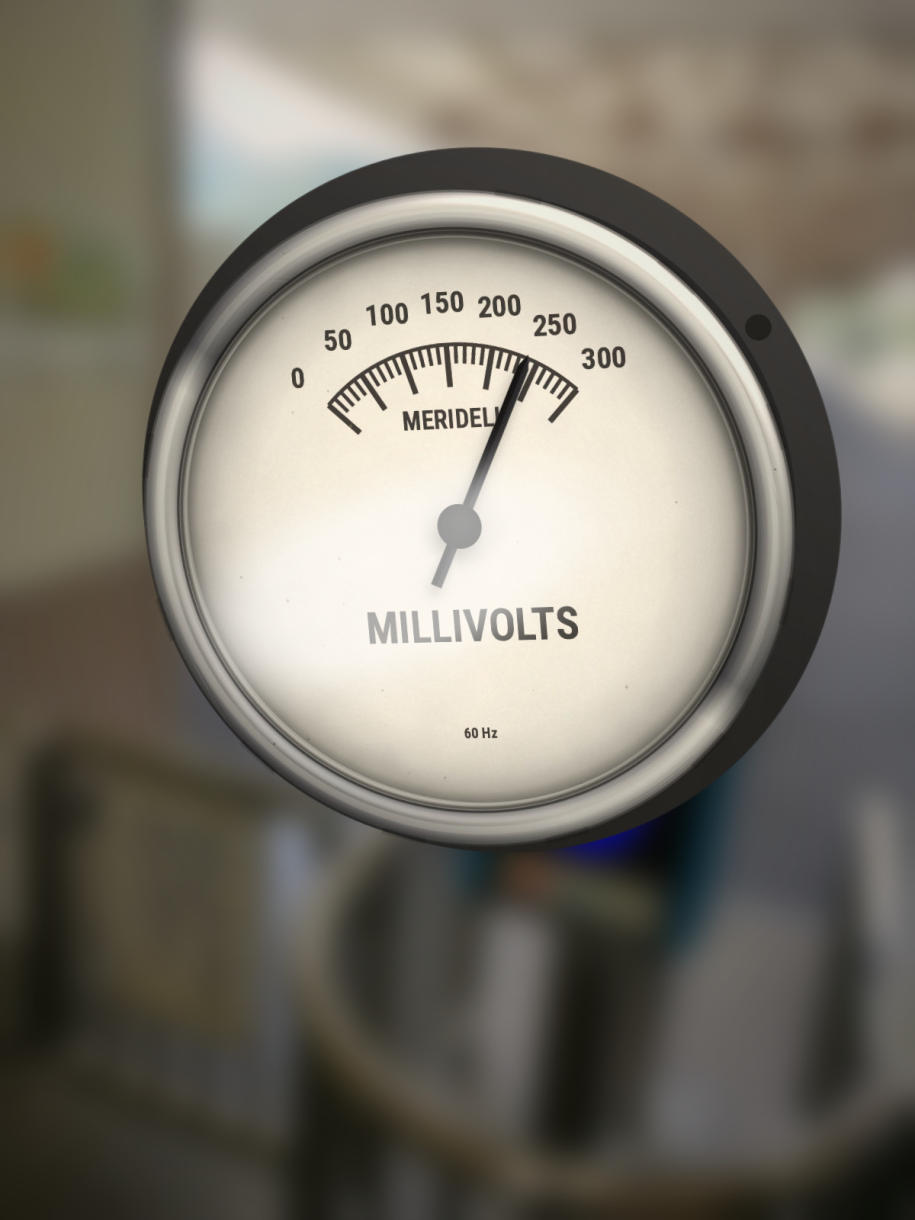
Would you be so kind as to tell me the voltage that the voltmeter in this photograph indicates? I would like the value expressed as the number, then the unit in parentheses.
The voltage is 240 (mV)
